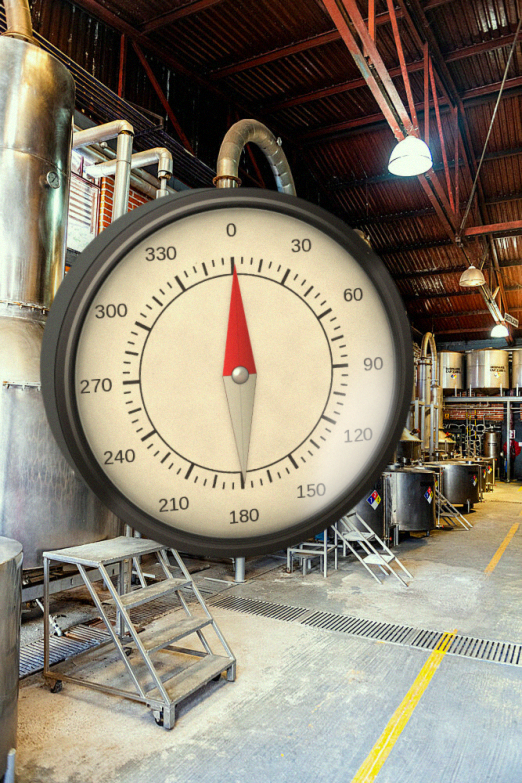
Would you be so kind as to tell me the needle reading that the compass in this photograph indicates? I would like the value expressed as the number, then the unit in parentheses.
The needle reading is 0 (°)
